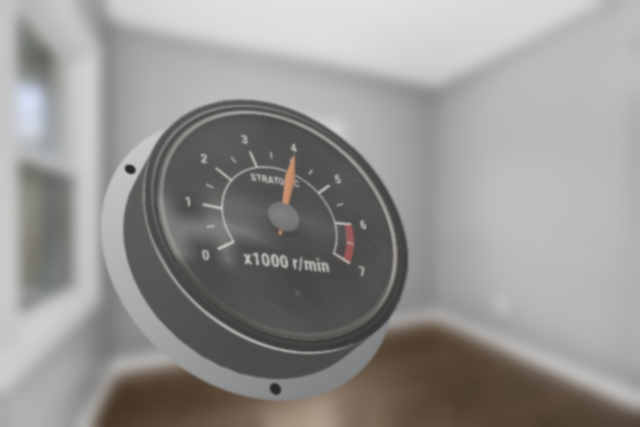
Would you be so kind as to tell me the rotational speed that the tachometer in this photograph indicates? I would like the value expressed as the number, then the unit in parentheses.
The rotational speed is 4000 (rpm)
